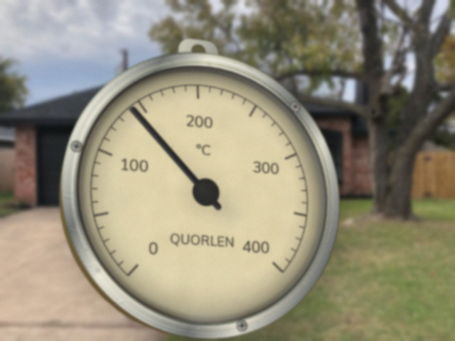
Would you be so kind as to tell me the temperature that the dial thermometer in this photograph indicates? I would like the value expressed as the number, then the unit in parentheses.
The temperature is 140 (°C)
